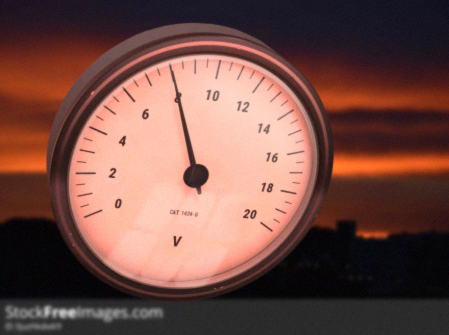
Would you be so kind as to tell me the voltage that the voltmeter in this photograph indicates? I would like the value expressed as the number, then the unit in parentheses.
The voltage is 8 (V)
